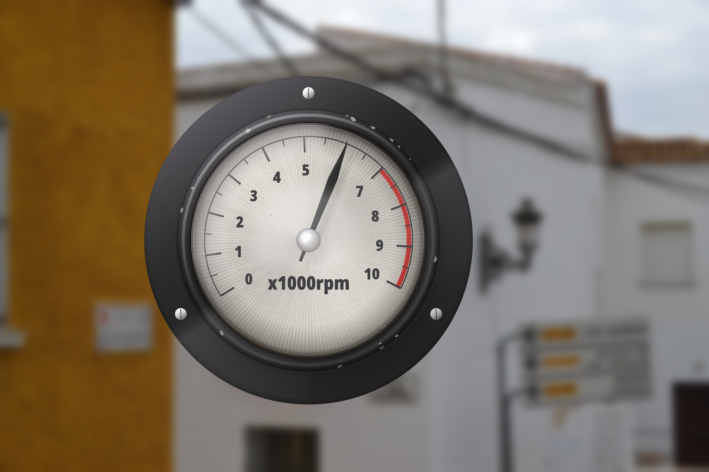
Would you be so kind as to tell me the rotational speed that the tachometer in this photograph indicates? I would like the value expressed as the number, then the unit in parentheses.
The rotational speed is 6000 (rpm)
